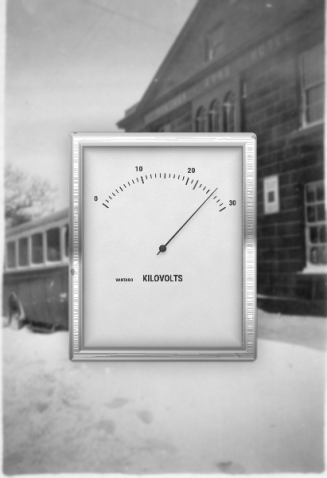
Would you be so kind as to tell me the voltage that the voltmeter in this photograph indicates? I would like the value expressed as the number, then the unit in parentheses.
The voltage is 26 (kV)
